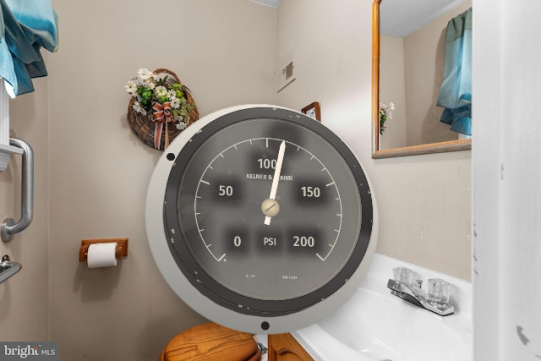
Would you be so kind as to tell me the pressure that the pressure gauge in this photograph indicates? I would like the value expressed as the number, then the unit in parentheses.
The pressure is 110 (psi)
